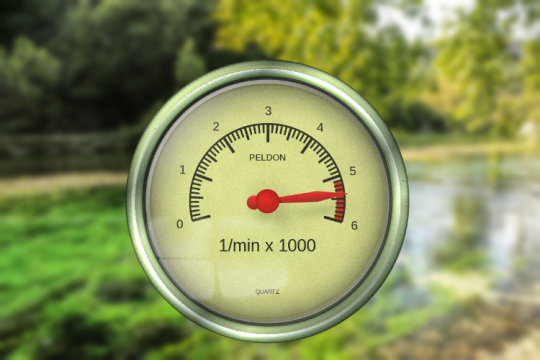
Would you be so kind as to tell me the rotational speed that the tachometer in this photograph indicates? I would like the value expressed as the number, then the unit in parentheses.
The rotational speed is 5400 (rpm)
